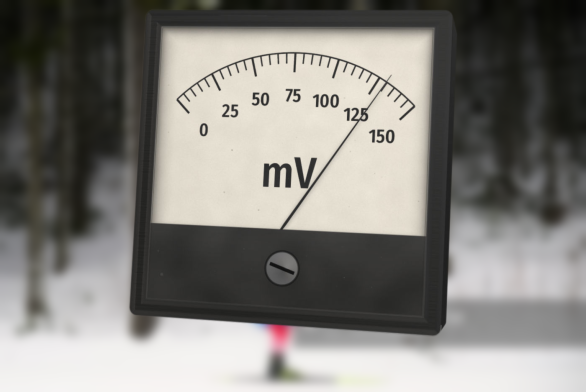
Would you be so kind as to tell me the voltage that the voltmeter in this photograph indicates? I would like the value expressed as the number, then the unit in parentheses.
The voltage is 130 (mV)
